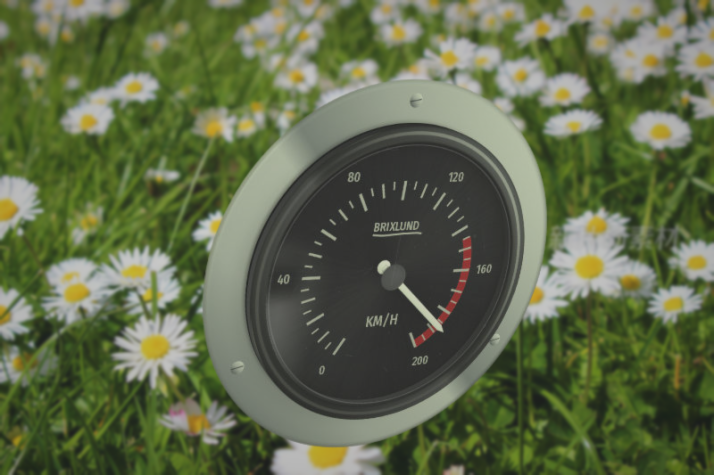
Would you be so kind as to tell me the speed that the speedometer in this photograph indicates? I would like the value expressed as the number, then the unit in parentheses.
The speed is 187.5 (km/h)
